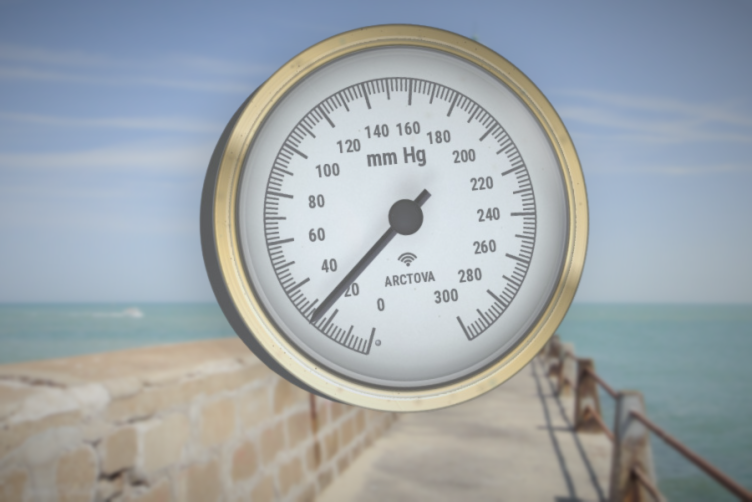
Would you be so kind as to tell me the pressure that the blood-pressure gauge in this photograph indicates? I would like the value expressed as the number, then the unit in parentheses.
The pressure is 26 (mmHg)
